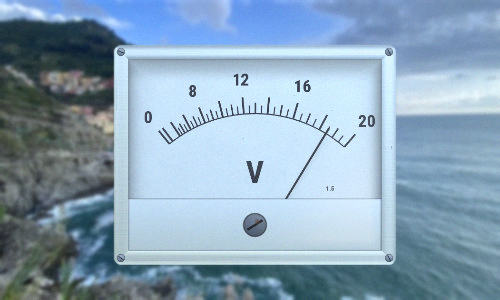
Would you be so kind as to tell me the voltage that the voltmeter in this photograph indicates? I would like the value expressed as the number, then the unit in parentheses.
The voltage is 18.5 (V)
